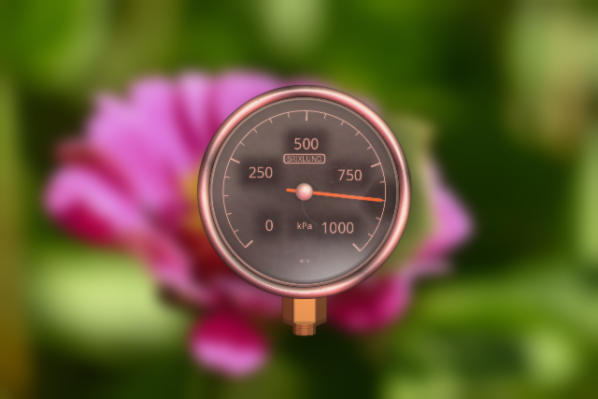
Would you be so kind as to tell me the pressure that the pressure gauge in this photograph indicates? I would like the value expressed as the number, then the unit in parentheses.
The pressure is 850 (kPa)
